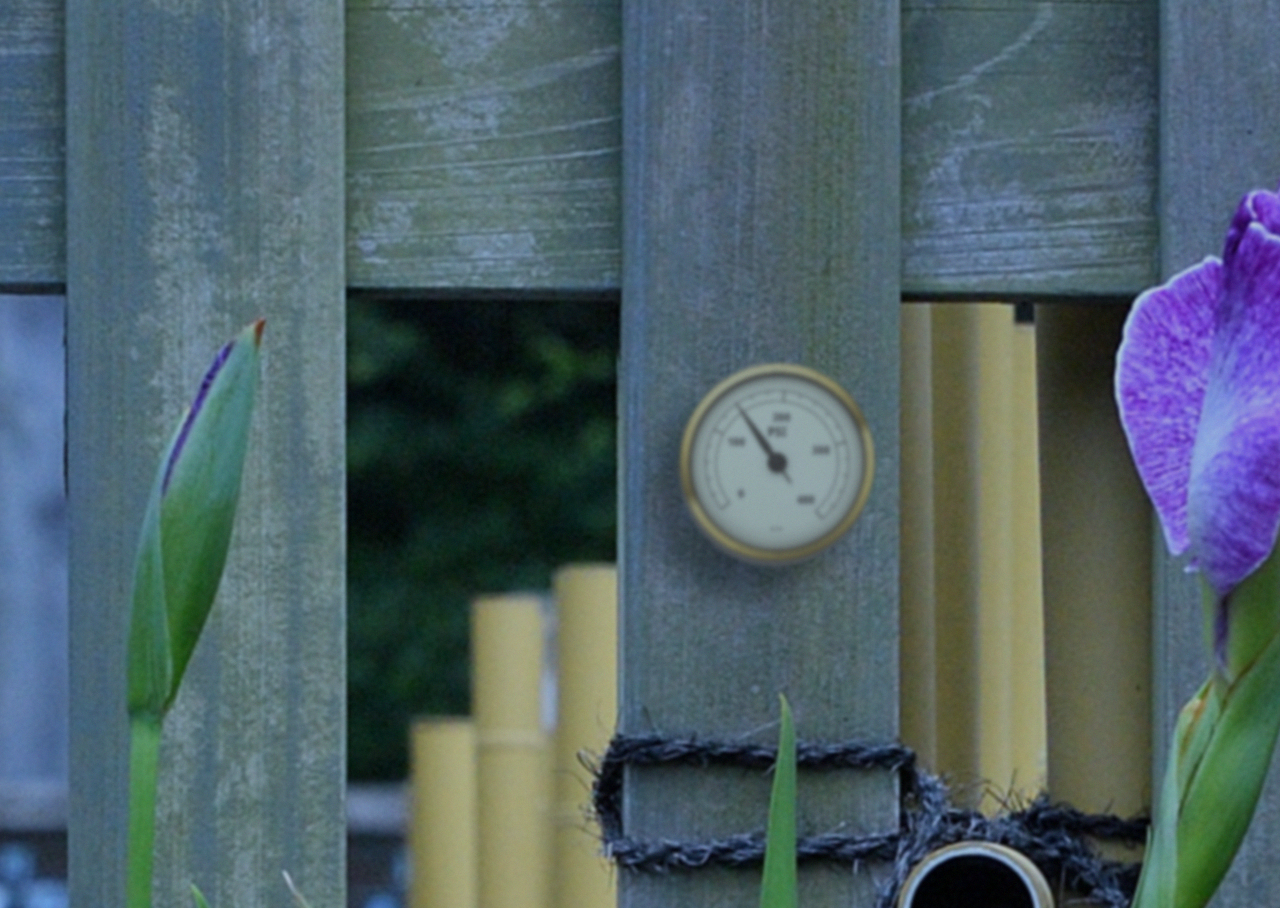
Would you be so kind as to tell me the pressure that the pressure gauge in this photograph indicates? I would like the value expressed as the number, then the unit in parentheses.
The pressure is 140 (psi)
